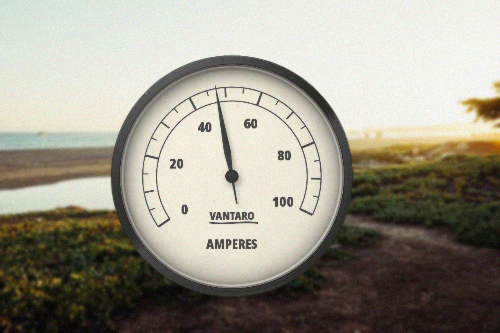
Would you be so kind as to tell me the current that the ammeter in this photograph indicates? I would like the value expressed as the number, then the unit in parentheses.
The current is 47.5 (A)
